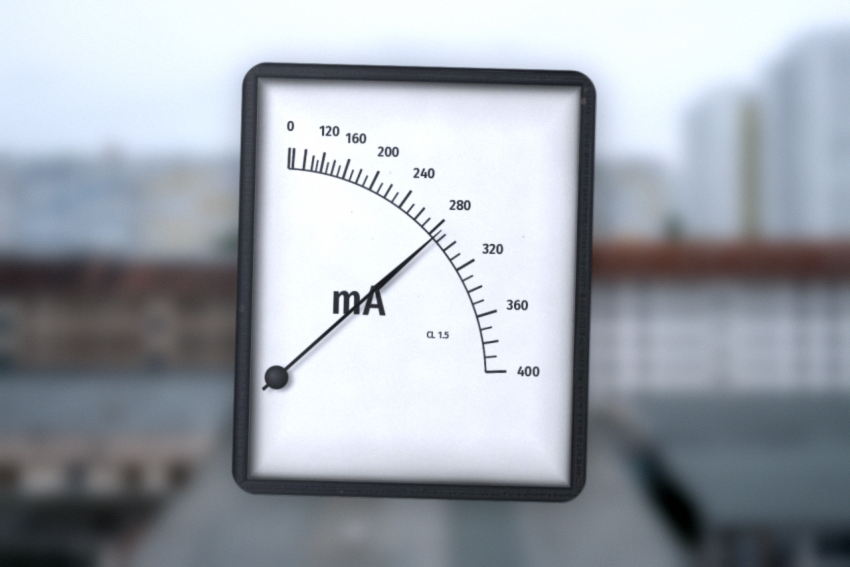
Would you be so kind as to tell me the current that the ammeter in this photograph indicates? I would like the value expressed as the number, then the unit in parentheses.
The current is 285 (mA)
